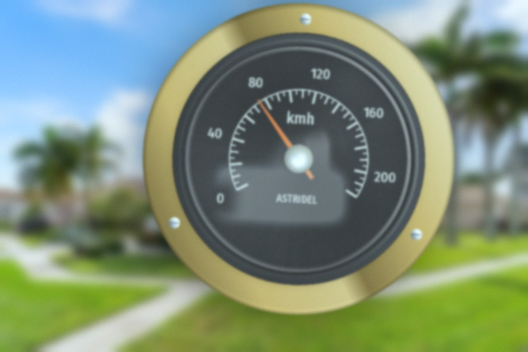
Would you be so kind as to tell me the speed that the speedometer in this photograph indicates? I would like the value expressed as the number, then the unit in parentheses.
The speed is 75 (km/h)
